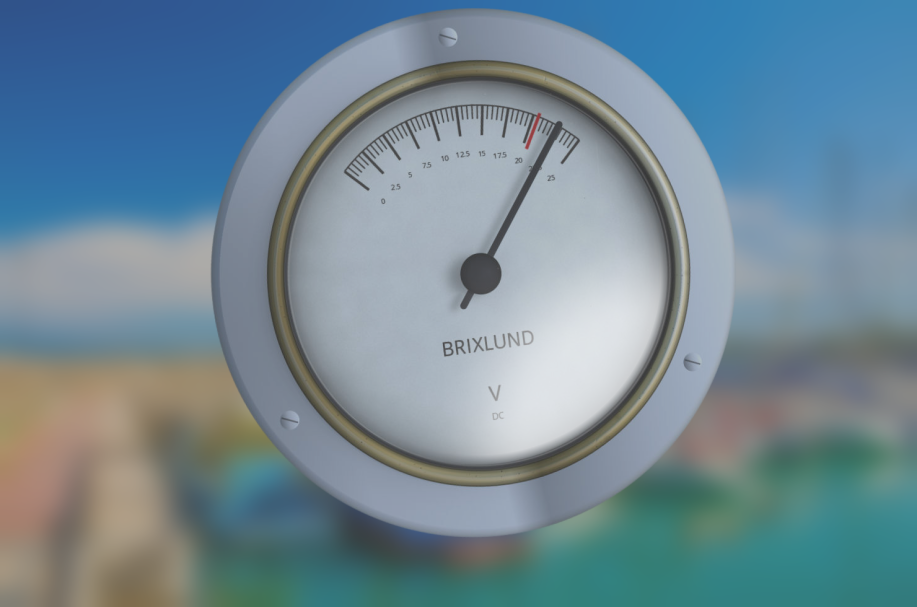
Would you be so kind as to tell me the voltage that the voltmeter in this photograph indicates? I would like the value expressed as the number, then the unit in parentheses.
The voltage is 22.5 (V)
